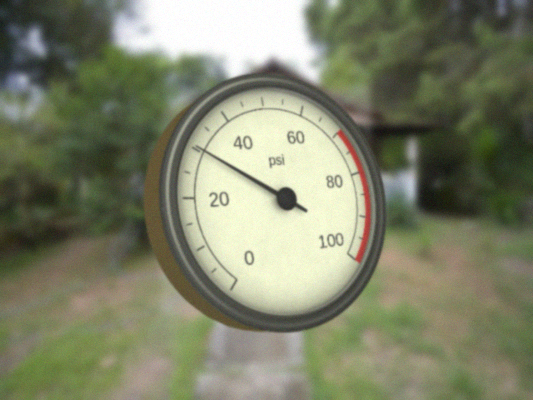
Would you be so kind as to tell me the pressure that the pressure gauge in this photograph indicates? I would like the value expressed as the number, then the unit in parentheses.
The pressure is 30 (psi)
